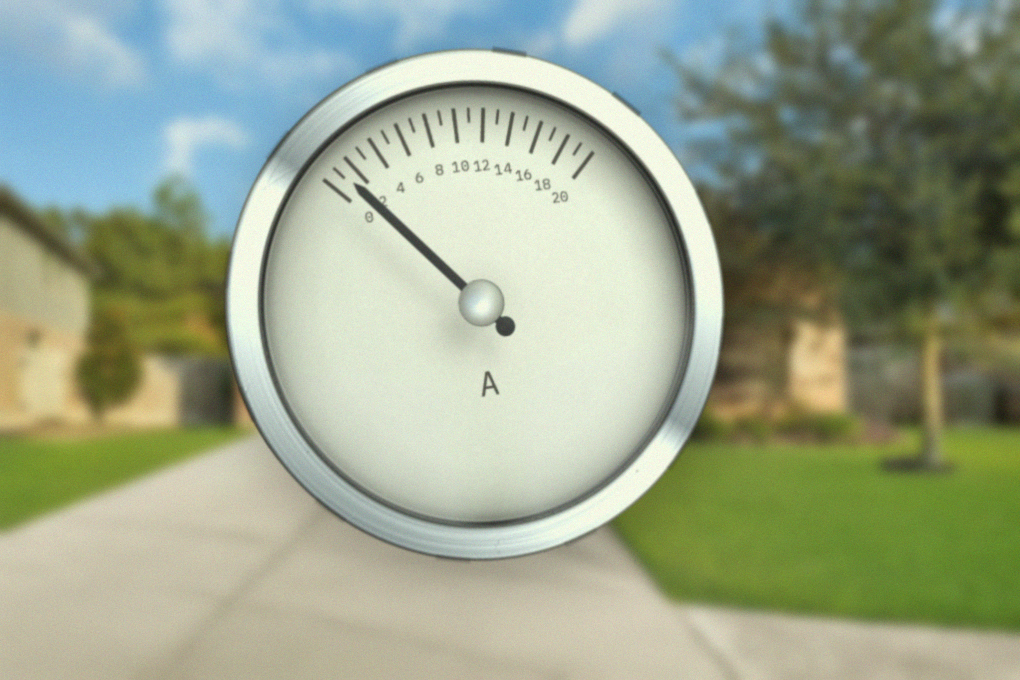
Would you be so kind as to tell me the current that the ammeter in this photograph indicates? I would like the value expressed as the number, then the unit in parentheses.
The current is 1 (A)
